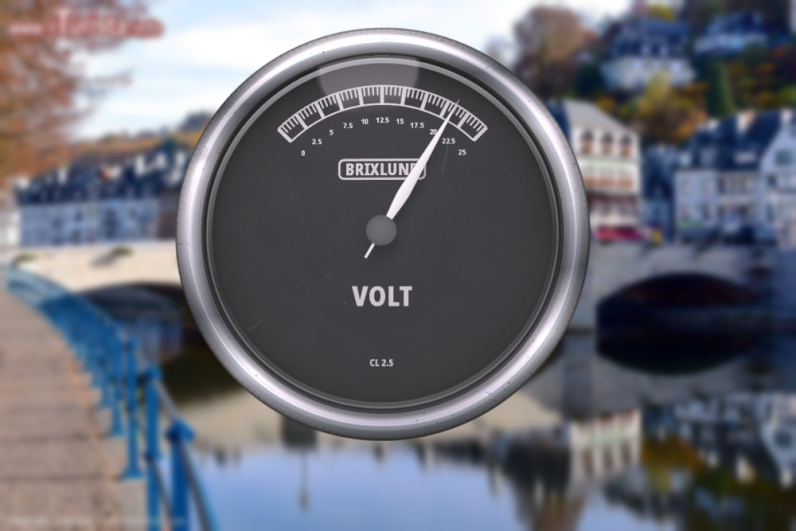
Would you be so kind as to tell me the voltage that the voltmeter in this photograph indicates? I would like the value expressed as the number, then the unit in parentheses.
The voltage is 21 (V)
